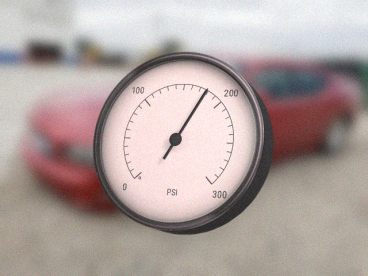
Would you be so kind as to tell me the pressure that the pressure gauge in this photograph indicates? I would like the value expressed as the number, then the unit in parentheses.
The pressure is 180 (psi)
